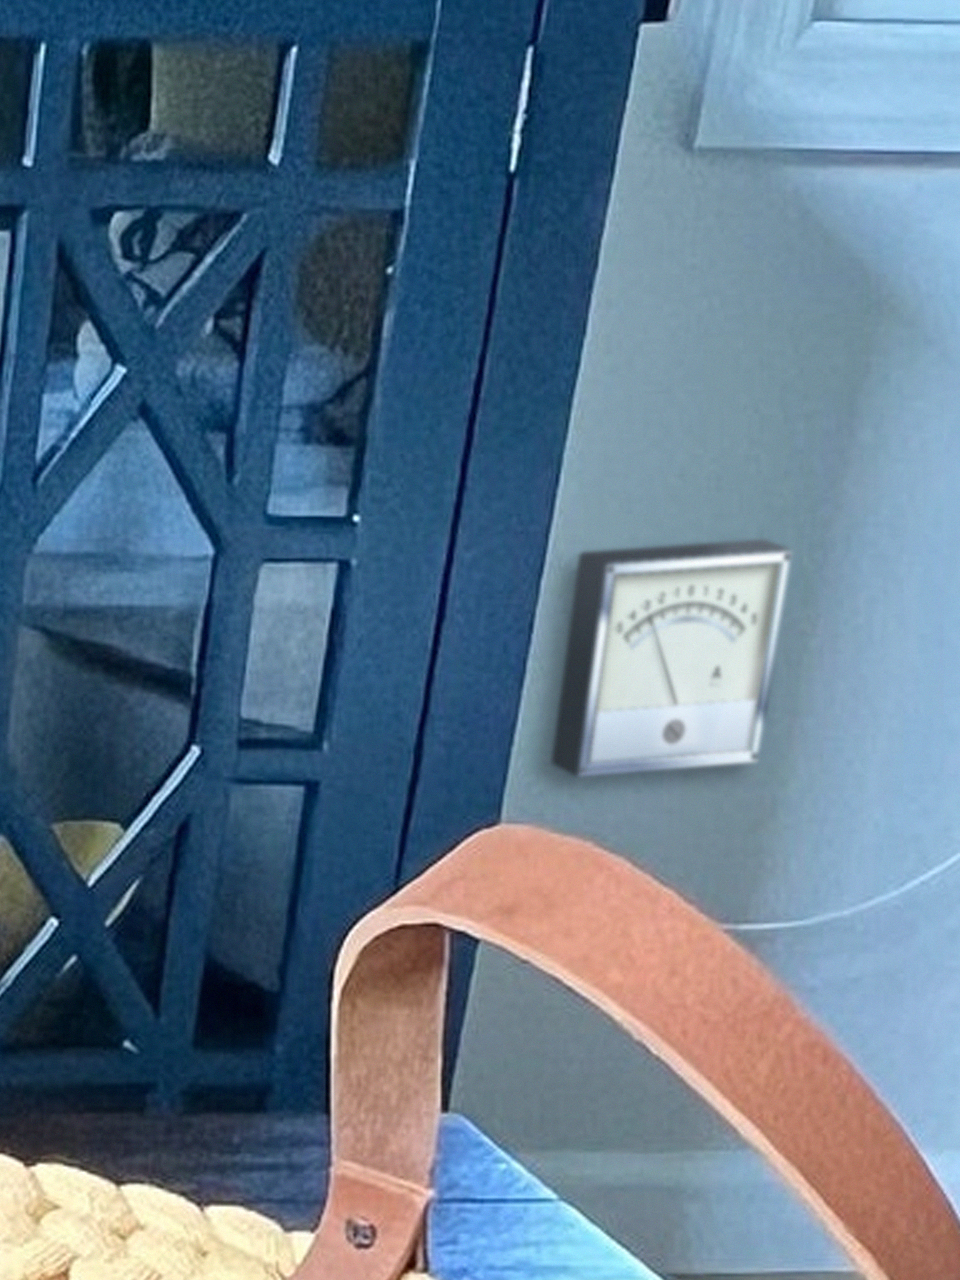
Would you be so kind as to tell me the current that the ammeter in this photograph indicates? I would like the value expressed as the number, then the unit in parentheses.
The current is -3 (A)
